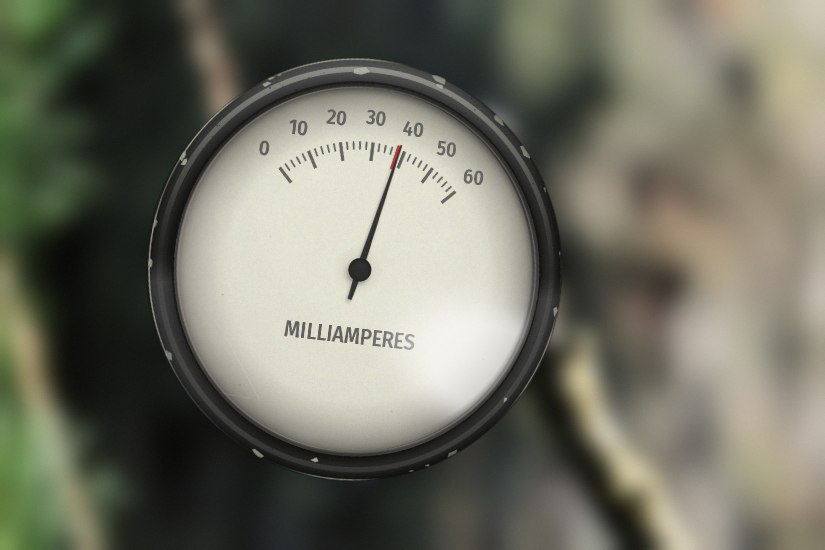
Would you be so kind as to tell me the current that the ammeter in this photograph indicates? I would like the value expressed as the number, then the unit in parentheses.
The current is 38 (mA)
